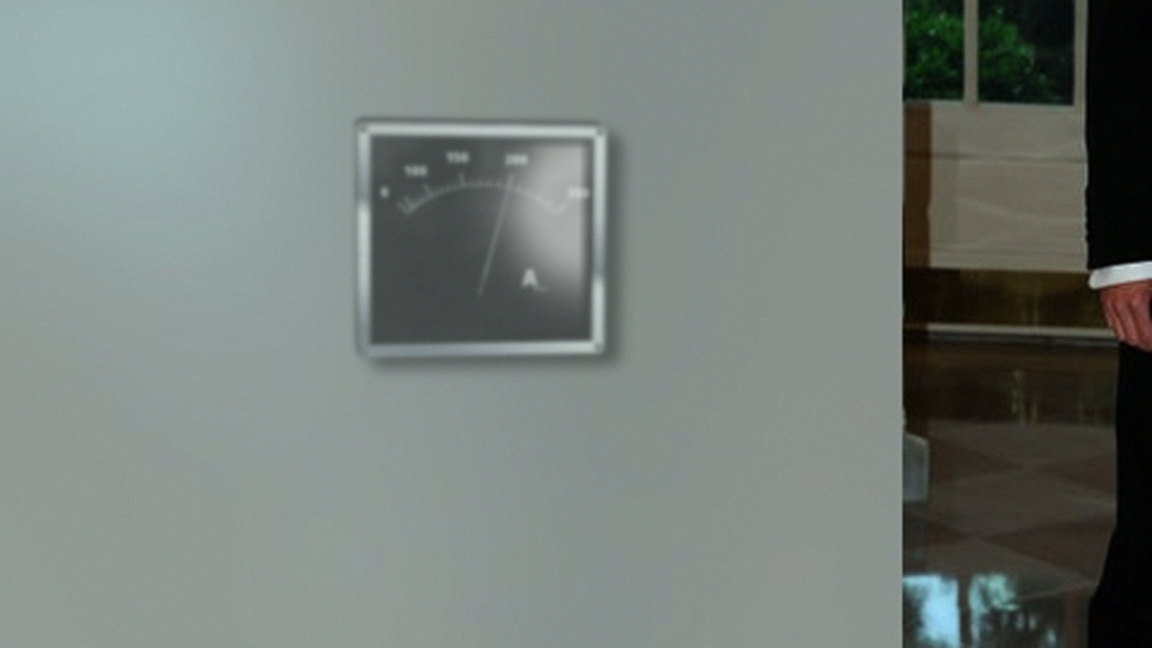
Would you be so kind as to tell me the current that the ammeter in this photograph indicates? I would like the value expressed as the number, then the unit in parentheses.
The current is 200 (A)
